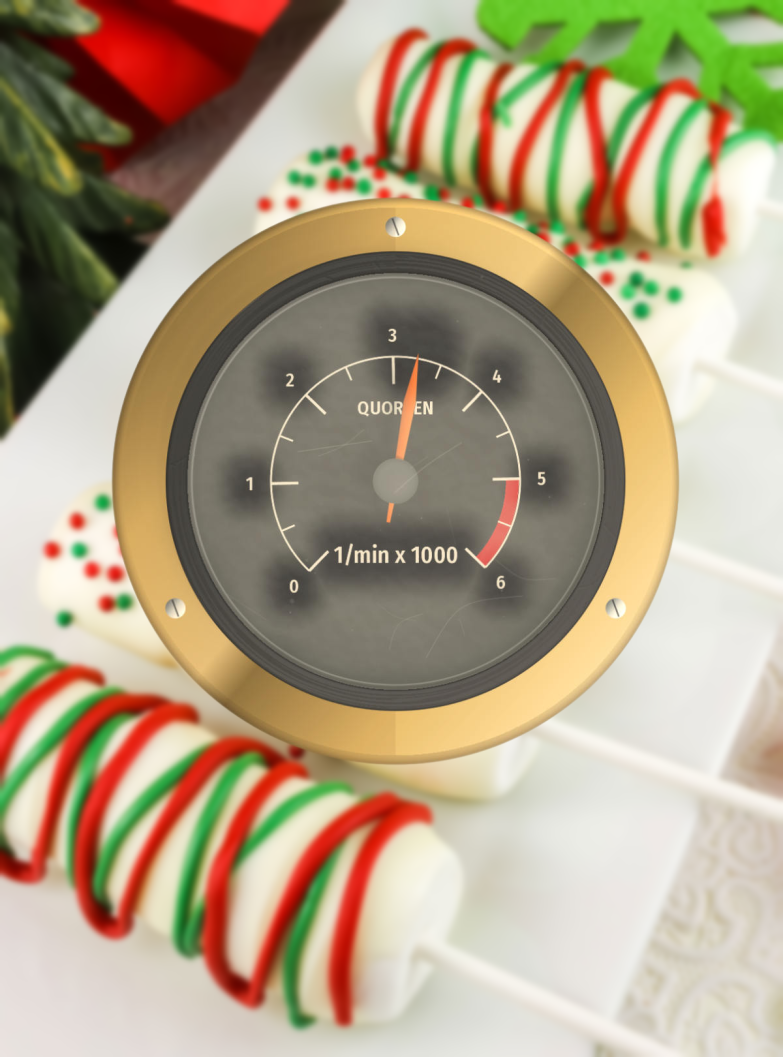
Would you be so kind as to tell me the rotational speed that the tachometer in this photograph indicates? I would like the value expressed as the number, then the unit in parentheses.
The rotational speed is 3250 (rpm)
